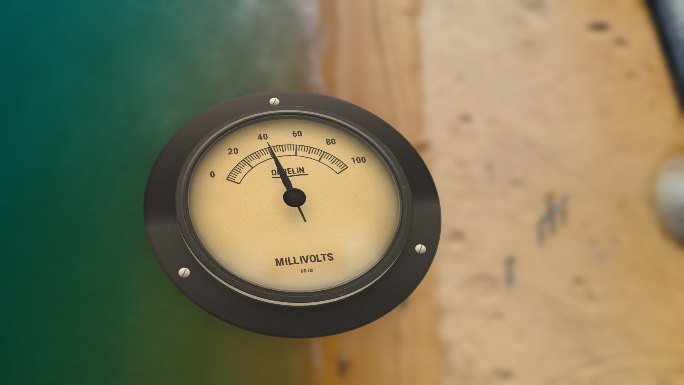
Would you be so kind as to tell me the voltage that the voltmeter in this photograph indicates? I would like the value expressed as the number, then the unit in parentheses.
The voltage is 40 (mV)
